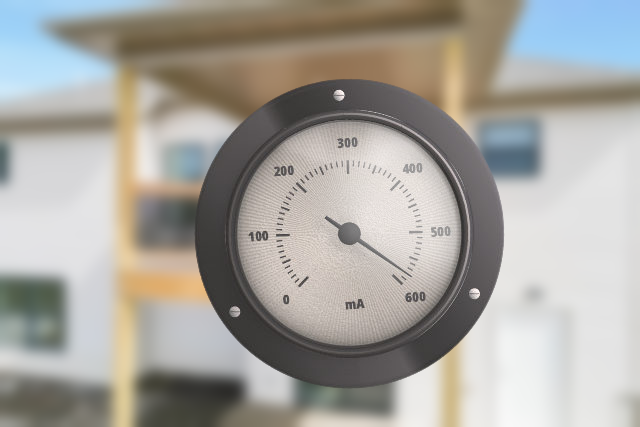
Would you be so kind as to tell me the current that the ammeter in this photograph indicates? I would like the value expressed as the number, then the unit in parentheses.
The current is 580 (mA)
